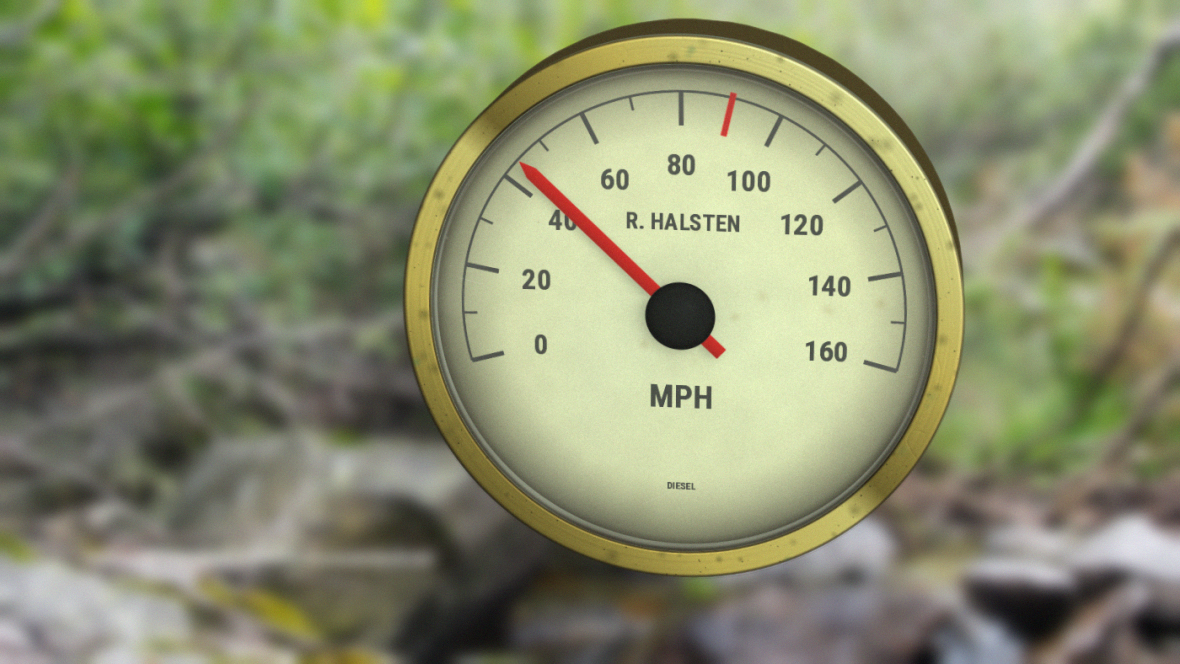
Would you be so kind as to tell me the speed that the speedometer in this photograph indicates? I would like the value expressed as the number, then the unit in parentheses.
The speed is 45 (mph)
